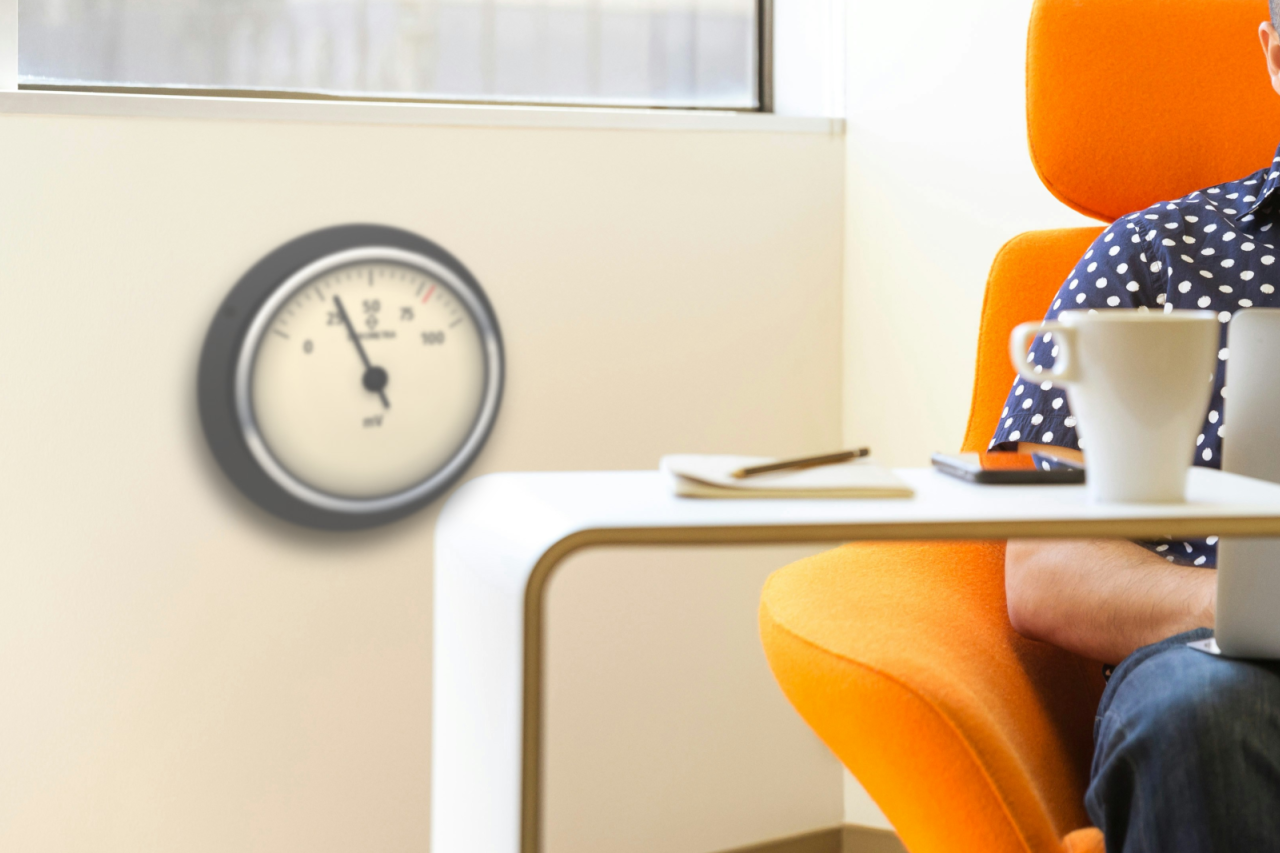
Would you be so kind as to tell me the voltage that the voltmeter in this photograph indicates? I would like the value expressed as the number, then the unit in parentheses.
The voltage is 30 (mV)
